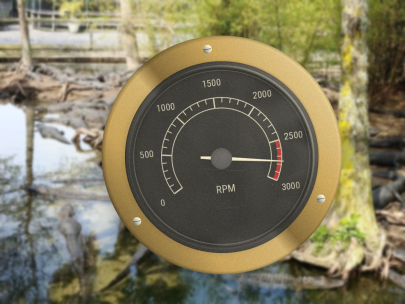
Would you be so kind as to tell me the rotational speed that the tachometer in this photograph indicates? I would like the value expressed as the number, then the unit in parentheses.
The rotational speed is 2750 (rpm)
